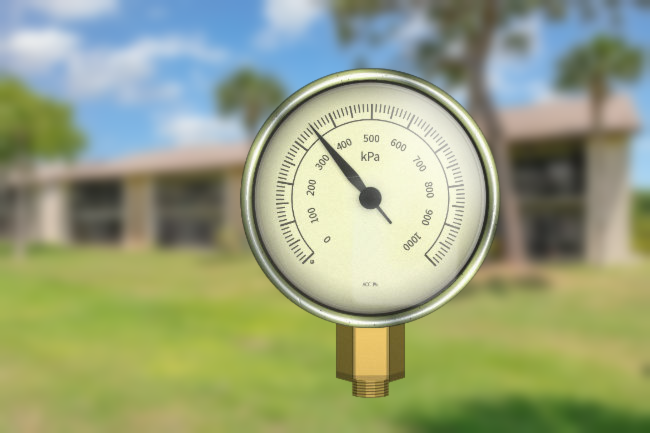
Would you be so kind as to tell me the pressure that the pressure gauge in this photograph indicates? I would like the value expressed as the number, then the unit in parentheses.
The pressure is 350 (kPa)
